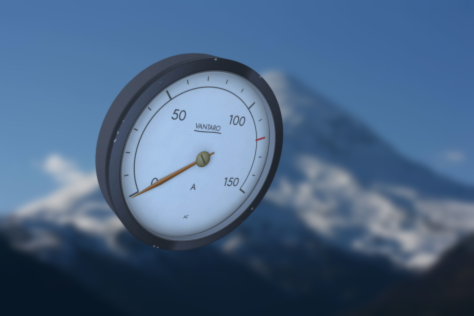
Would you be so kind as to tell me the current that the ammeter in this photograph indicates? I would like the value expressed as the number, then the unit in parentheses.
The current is 0 (A)
